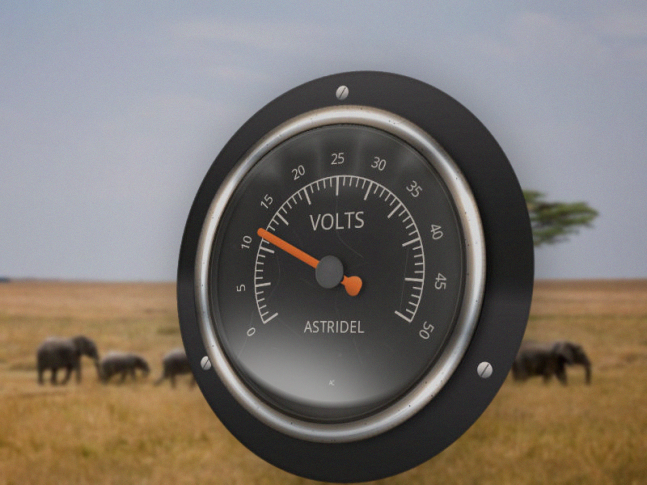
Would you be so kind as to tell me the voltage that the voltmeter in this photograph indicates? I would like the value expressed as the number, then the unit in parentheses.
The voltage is 12 (V)
